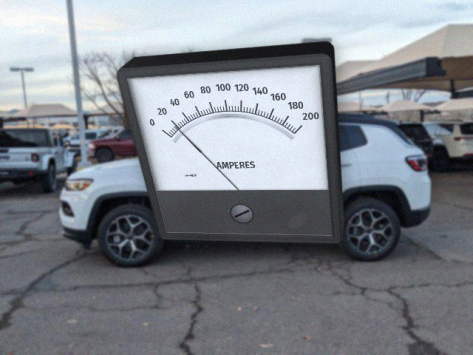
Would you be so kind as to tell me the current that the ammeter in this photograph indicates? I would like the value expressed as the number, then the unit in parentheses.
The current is 20 (A)
